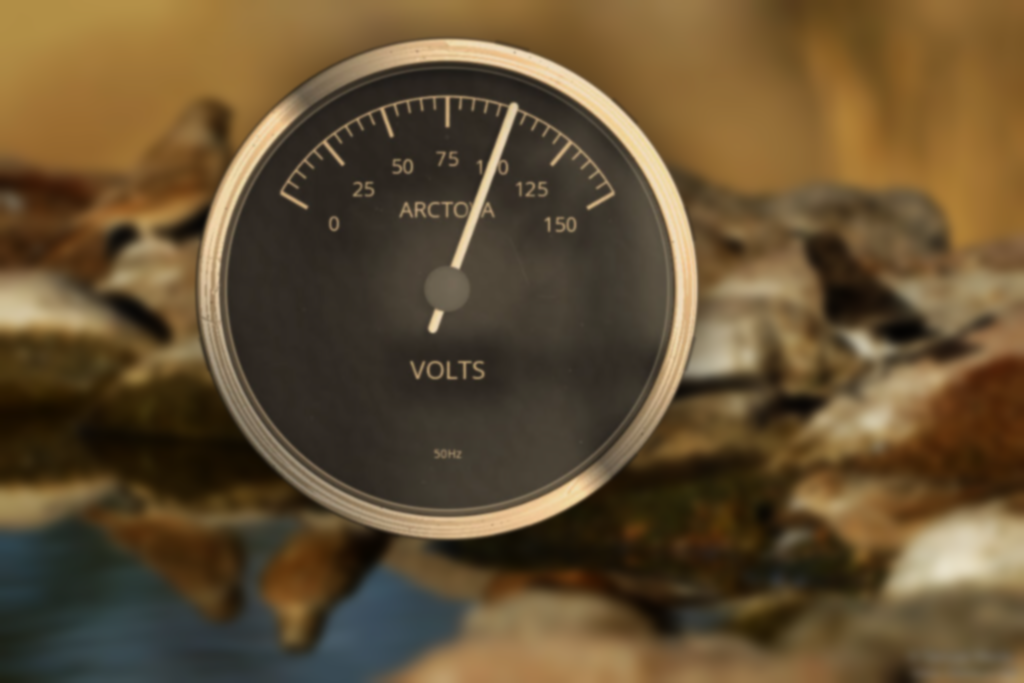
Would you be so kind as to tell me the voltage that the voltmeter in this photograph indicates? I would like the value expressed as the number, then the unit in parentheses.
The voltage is 100 (V)
